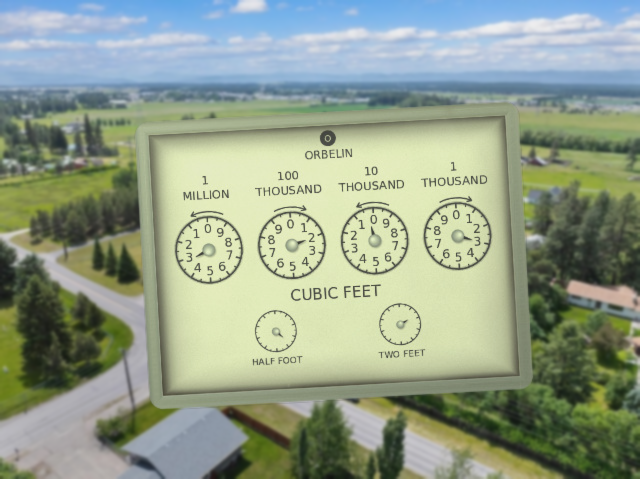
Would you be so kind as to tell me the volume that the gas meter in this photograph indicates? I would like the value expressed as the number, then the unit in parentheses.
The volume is 320300 (ft³)
